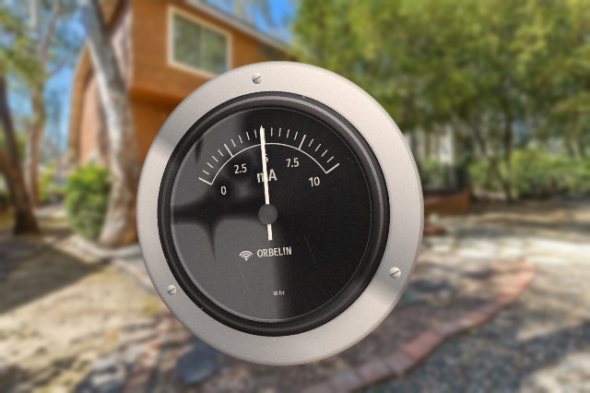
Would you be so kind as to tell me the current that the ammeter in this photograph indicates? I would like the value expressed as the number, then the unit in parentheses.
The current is 5 (mA)
